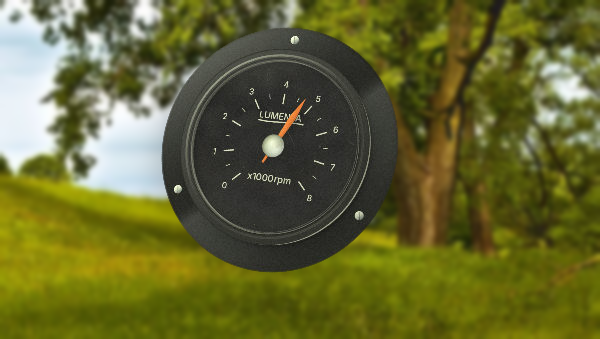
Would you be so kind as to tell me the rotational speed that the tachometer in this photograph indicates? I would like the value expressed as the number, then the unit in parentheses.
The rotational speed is 4750 (rpm)
